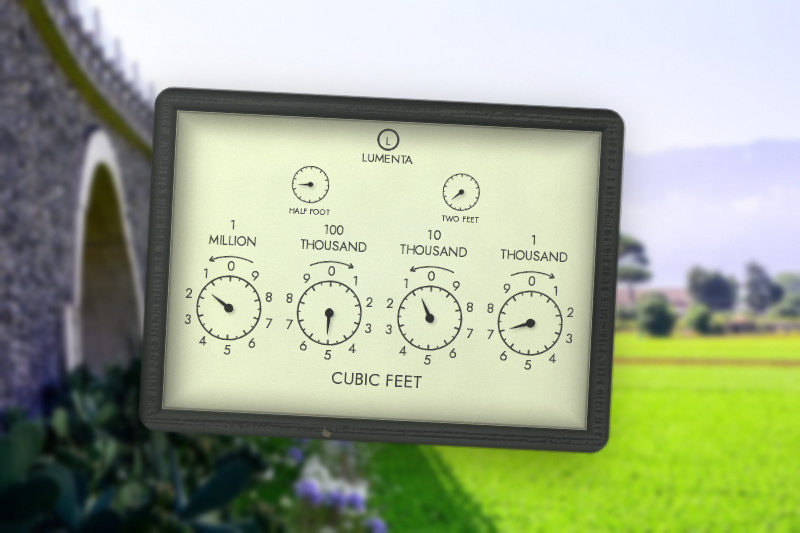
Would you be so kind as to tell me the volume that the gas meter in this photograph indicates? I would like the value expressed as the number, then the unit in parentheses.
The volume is 150700 (ft³)
